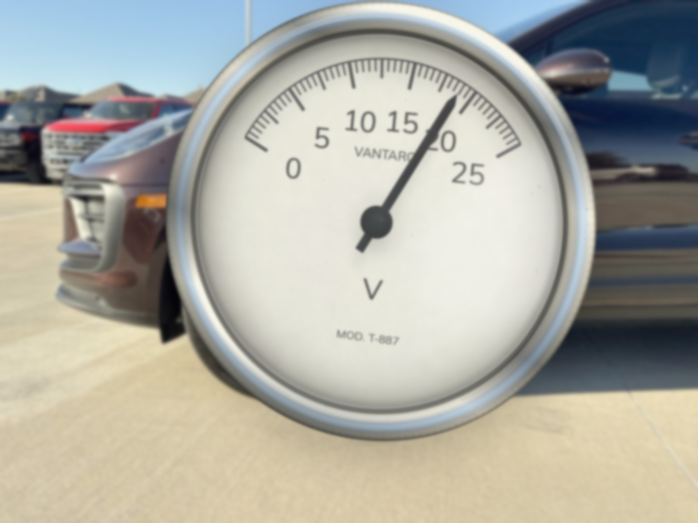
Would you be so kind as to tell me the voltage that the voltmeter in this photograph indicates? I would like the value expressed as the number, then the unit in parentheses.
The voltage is 19 (V)
